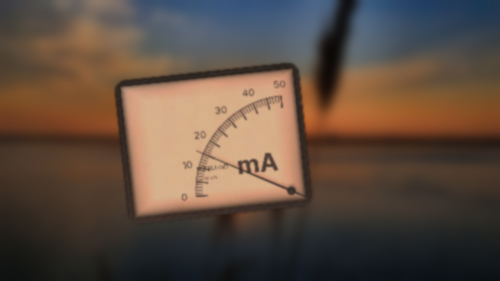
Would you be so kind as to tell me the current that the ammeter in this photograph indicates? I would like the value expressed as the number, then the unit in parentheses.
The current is 15 (mA)
